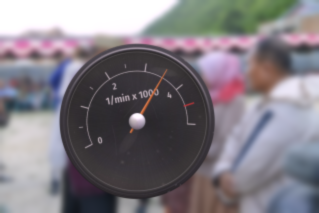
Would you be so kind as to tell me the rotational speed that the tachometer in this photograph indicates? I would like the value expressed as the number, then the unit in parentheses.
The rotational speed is 3500 (rpm)
